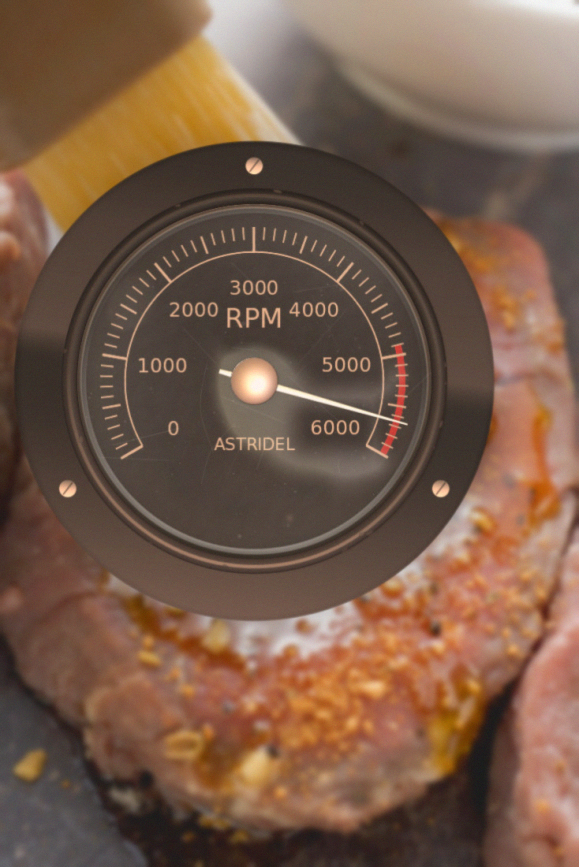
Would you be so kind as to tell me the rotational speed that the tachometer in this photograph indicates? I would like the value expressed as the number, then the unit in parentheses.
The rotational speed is 5650 (rpm)
